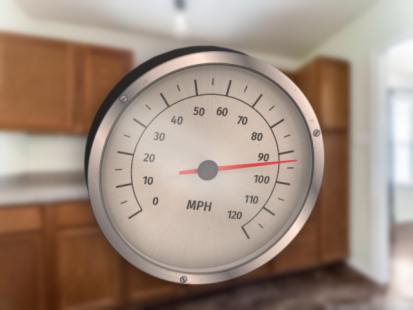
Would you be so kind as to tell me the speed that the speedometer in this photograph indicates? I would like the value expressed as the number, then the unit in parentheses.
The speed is 92.5 (mph)
